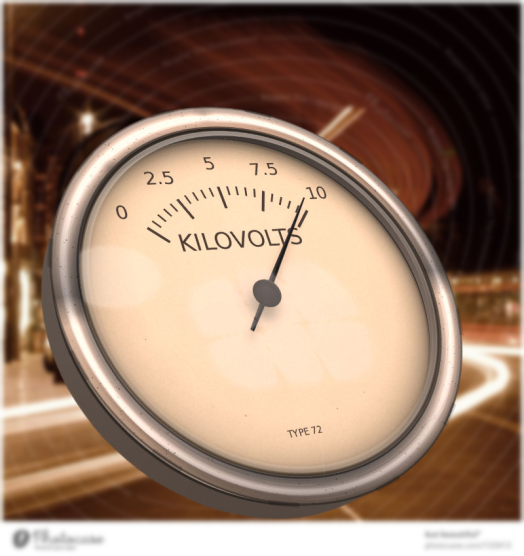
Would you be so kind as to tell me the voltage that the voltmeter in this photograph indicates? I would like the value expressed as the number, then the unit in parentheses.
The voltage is 9.5 (kV)
